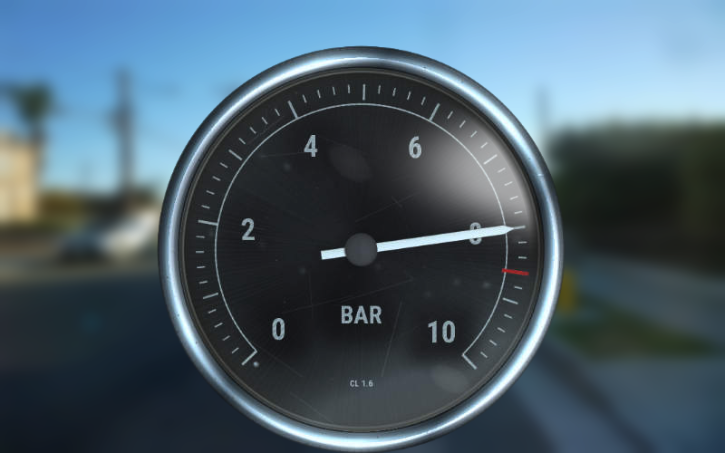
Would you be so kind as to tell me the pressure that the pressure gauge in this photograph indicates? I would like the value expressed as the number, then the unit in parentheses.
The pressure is 8 (bar)
